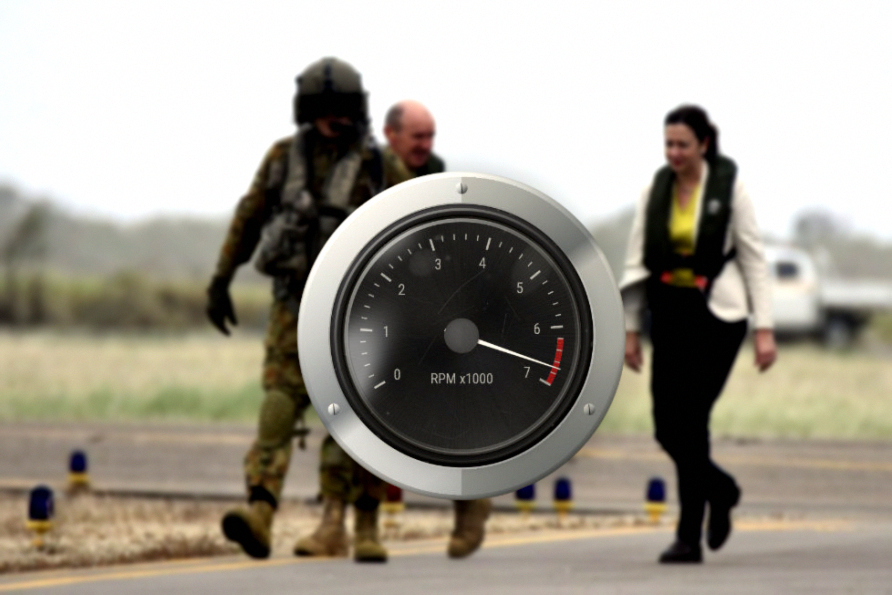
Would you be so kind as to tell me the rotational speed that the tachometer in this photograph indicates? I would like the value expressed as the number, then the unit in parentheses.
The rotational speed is 6700 (rpm)
